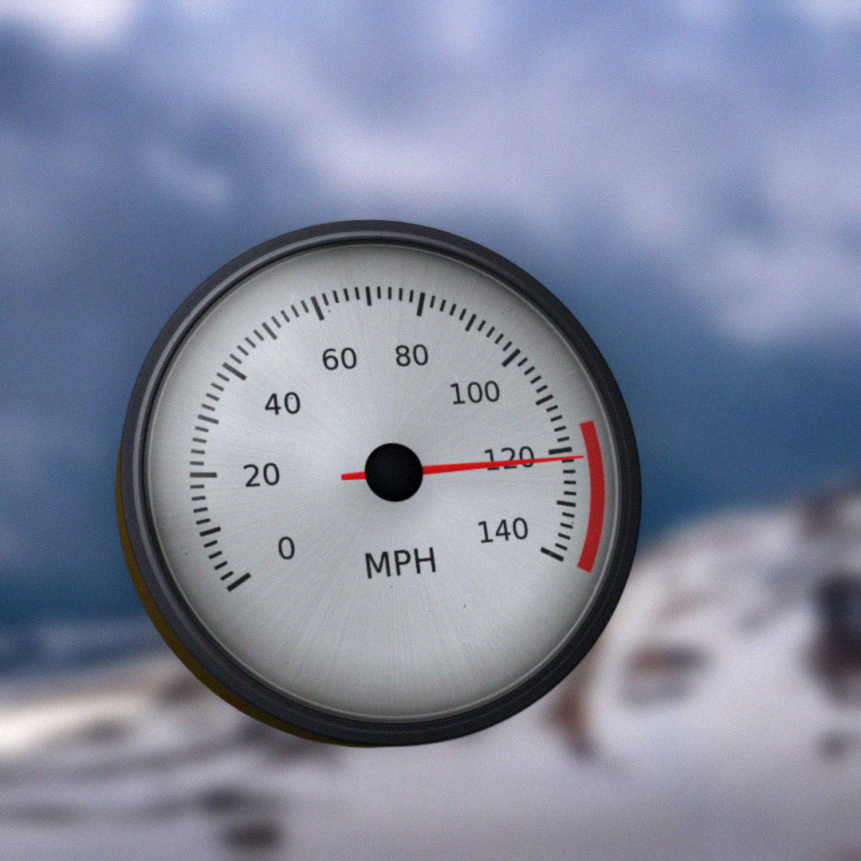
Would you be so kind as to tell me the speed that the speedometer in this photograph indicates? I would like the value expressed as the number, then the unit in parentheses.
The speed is 122 (mph)
